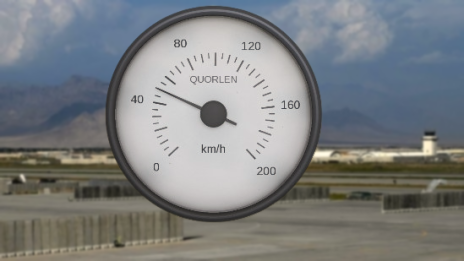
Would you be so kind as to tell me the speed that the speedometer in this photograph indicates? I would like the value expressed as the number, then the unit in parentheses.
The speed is 50 (km/h)
